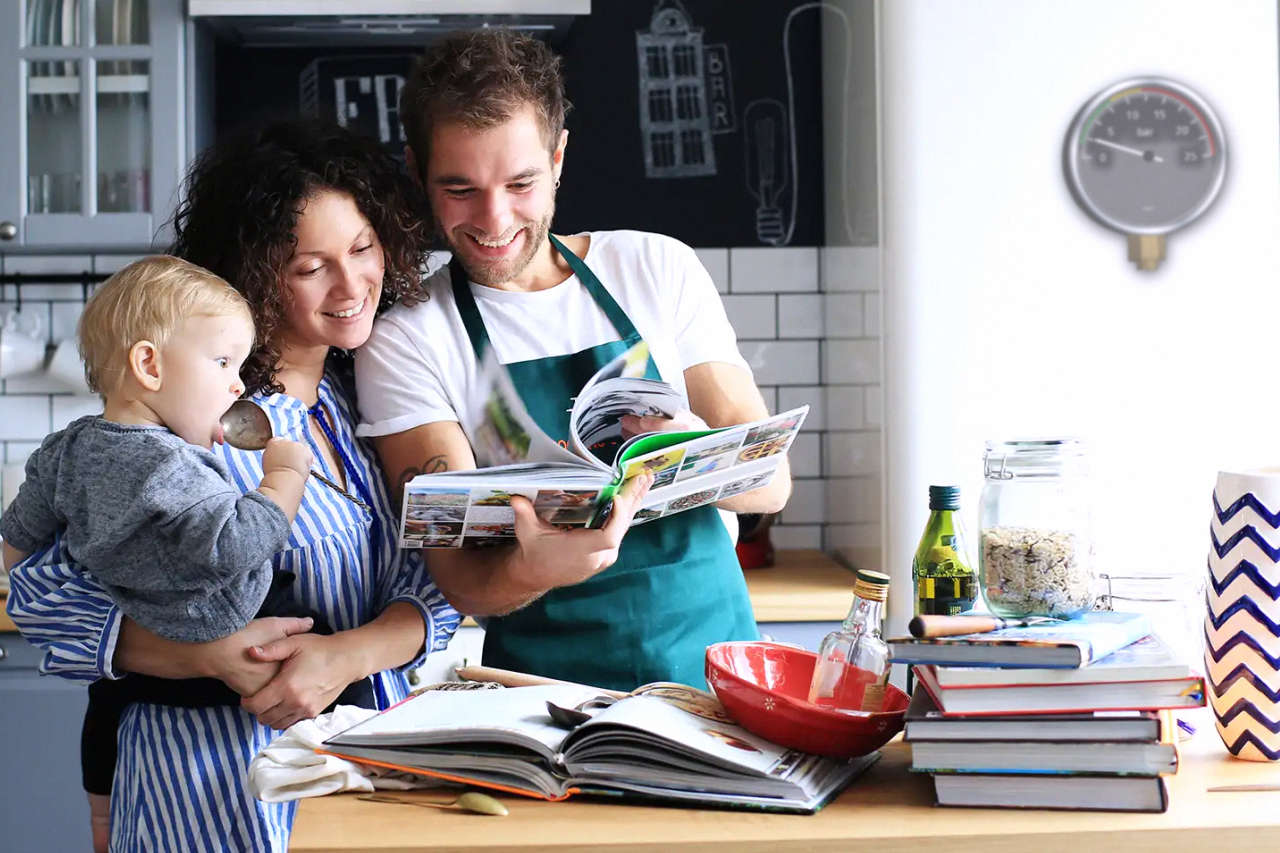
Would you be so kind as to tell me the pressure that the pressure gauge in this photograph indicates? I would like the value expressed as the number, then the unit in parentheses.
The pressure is 2.5 (bar)
